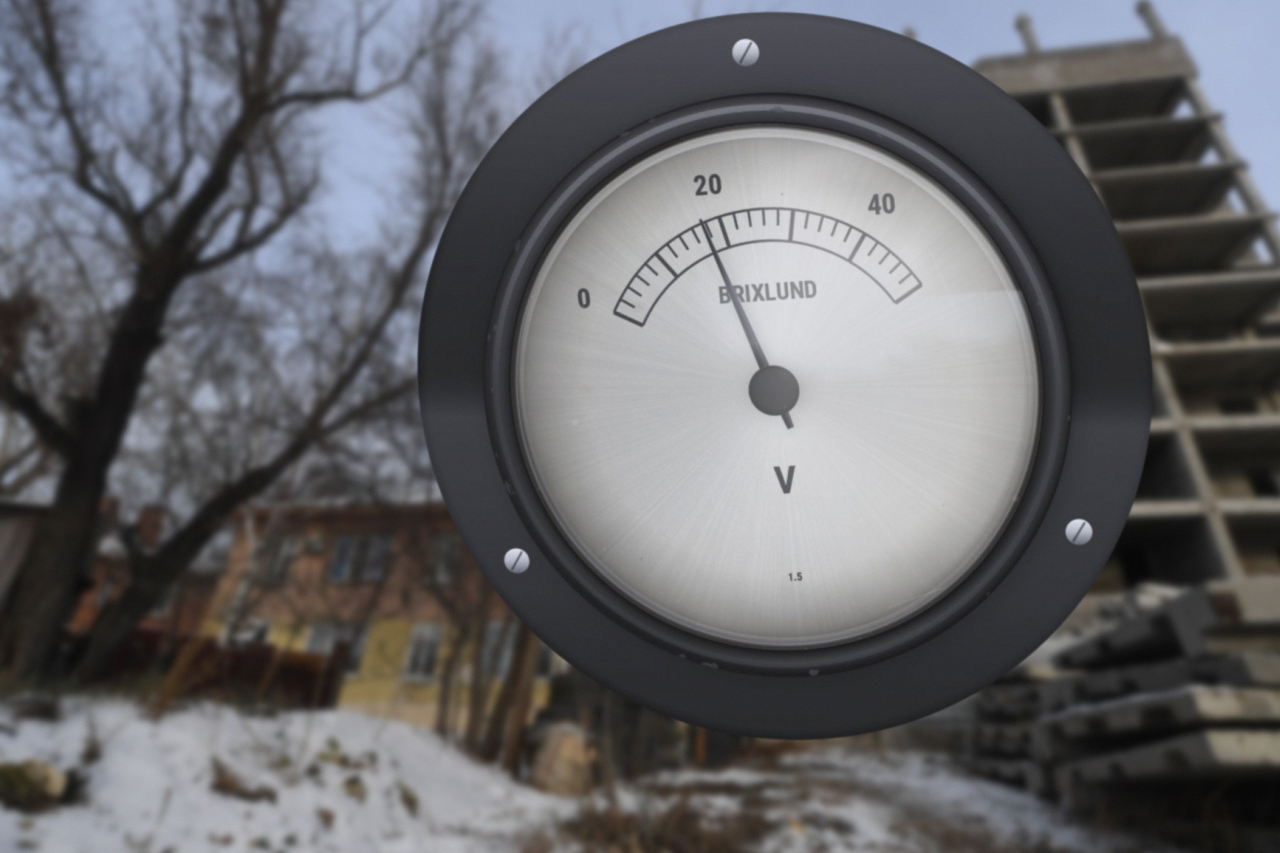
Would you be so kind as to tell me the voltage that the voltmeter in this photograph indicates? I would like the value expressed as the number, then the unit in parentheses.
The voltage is 18 (V)
